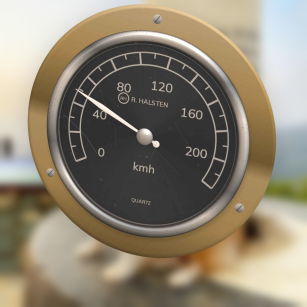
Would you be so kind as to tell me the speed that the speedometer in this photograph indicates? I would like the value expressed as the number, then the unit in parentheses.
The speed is 50 (km/h)
